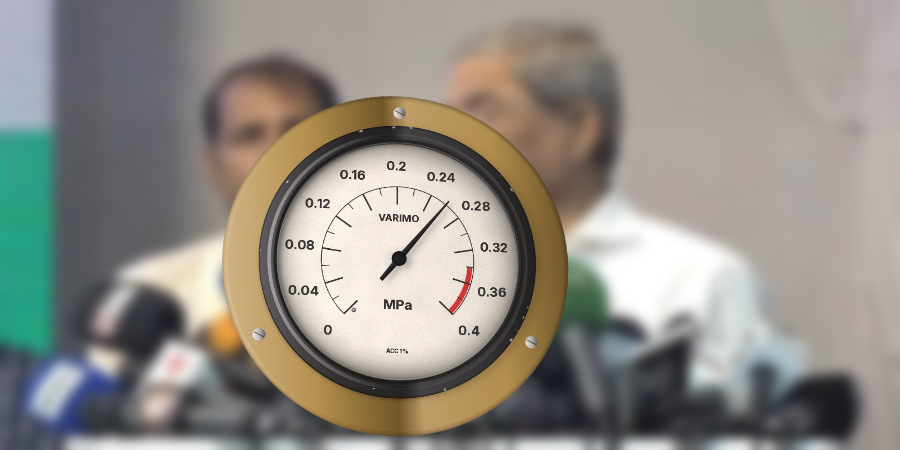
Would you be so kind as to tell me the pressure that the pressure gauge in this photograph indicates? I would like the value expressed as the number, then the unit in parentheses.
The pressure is 0.26 (MPa)
